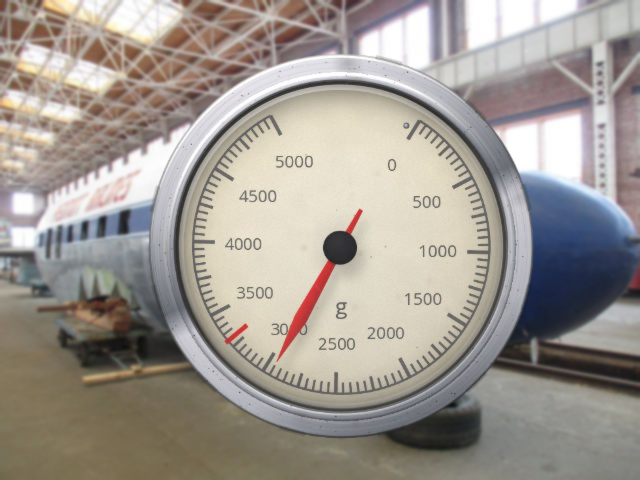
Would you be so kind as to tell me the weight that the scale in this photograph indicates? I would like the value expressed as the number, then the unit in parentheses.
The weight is 2950 (g)
